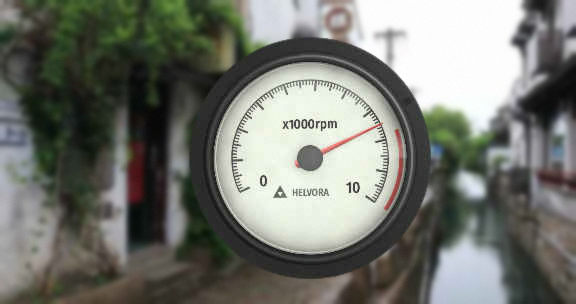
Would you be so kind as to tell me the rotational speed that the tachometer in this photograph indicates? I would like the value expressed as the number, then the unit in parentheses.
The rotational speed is 7500 (rpm)
